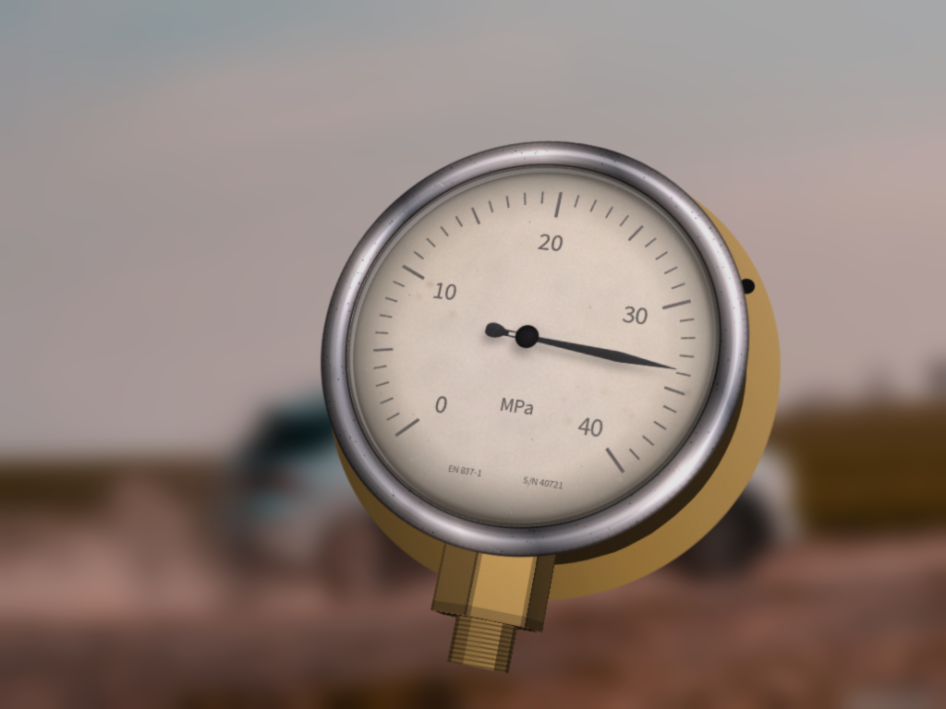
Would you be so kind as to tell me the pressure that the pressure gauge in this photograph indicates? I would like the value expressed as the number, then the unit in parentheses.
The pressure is 34 (MPa)
